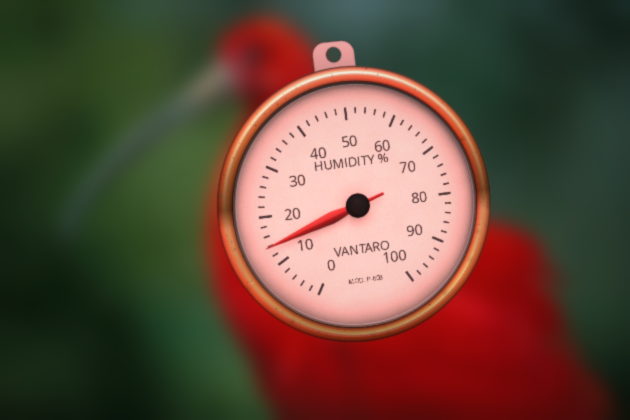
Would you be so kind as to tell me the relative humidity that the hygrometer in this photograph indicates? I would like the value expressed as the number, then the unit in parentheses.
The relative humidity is 14 (%)
